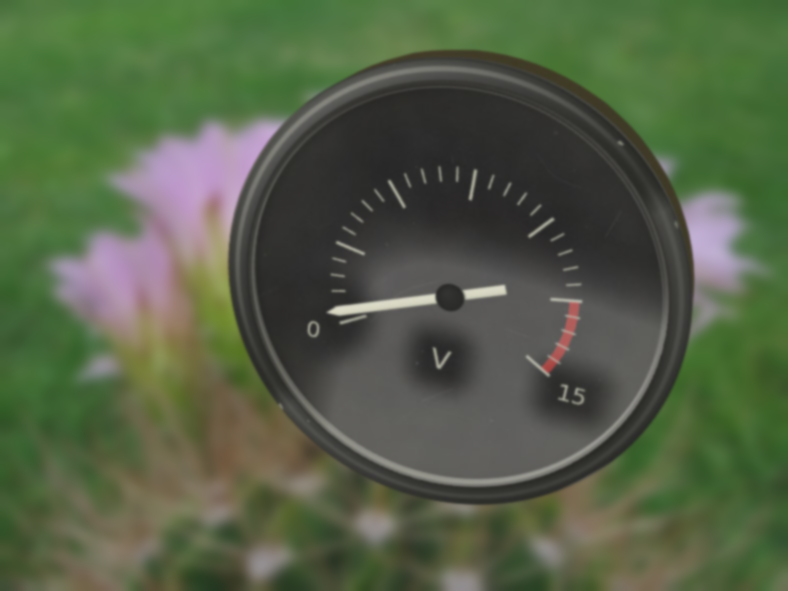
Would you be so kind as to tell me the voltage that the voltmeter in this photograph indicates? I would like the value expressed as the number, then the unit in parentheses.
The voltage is 0.5 (V)
